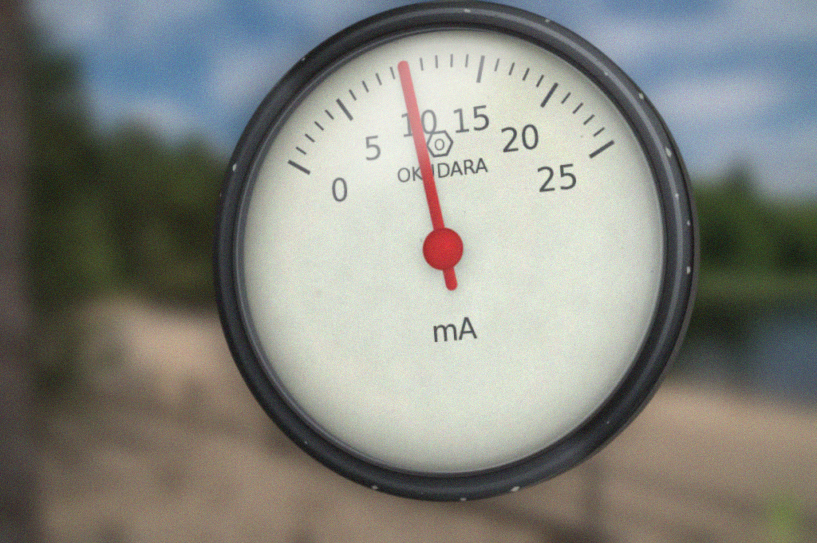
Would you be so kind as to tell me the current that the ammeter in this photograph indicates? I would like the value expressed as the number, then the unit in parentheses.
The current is 10 (mA)
